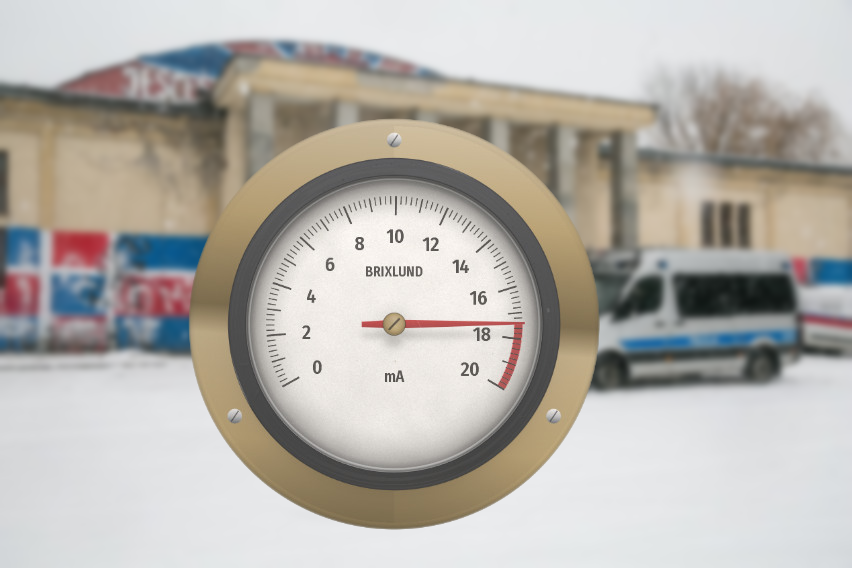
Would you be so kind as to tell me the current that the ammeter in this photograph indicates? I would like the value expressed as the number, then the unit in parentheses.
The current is 17.4 (mA)
